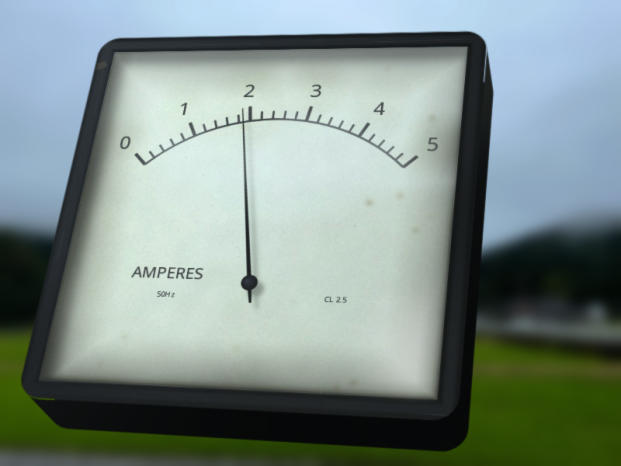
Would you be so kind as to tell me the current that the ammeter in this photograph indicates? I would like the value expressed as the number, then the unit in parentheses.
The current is 1.9 (A)
